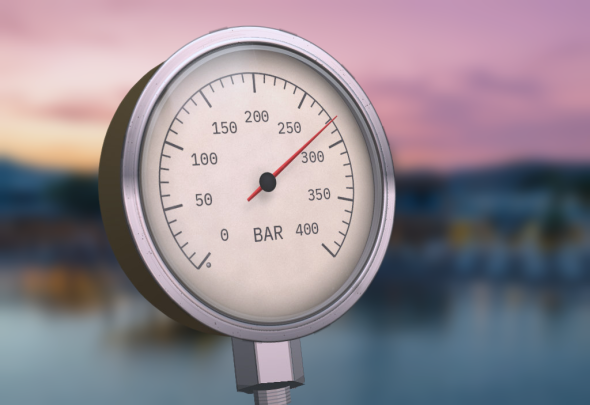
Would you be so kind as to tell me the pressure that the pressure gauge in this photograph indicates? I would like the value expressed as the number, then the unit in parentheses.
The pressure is 280 (bar)
